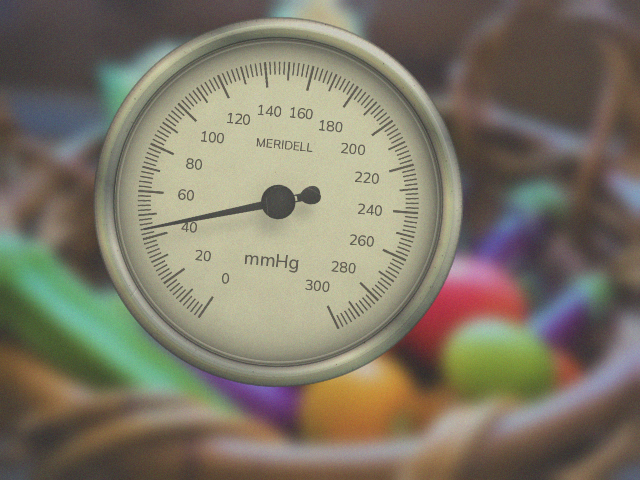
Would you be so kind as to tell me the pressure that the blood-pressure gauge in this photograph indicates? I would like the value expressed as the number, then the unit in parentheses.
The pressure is 44 (mmHg)
